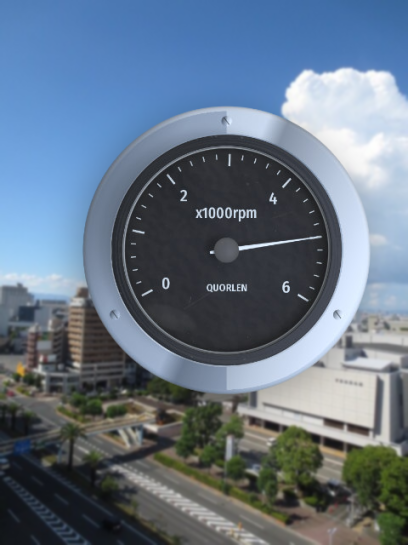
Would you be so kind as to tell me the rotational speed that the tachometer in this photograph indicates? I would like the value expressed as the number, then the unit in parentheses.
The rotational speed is 5000 (rpm)
